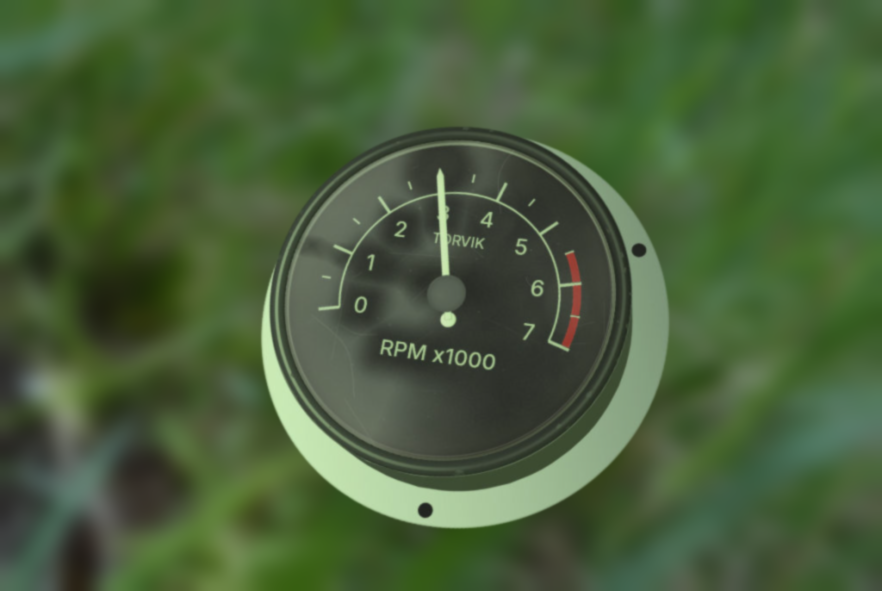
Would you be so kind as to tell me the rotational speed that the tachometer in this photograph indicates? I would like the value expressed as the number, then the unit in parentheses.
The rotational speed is 3000 (rpm)
